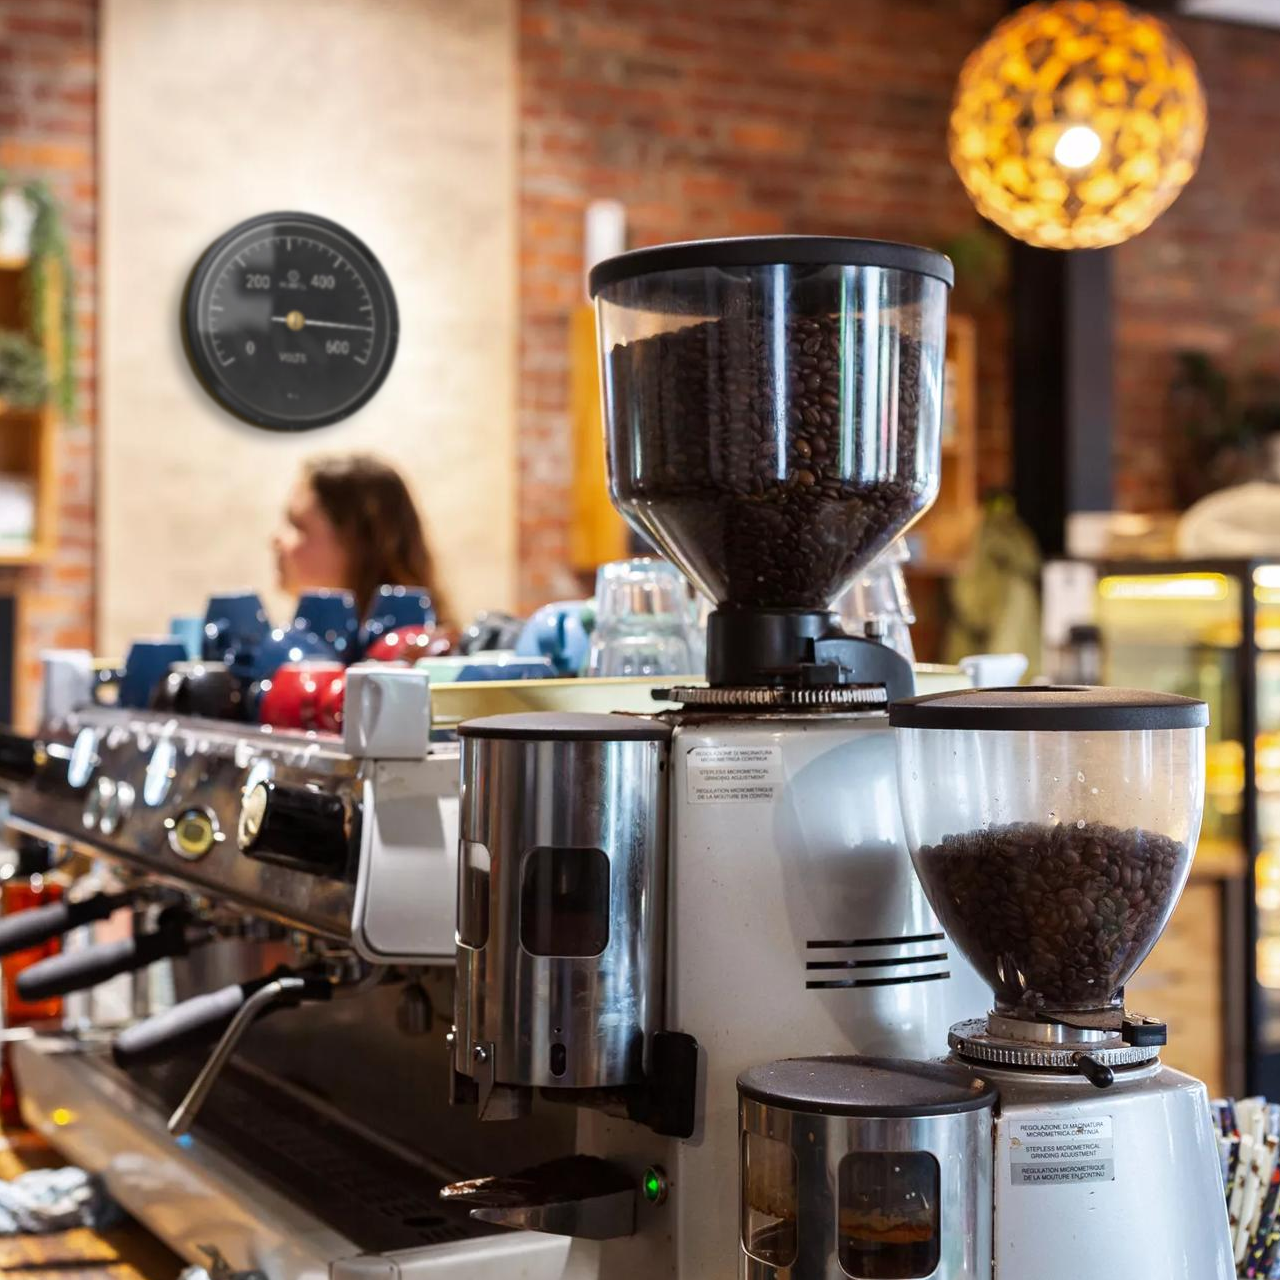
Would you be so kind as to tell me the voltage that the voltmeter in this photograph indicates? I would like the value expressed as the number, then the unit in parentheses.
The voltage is 540 (V)
